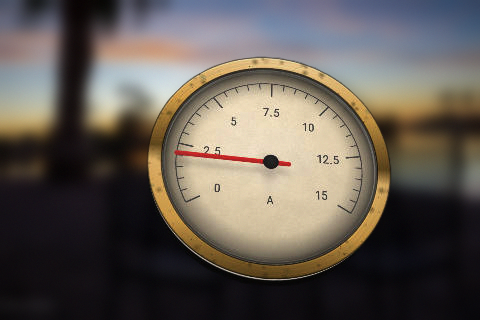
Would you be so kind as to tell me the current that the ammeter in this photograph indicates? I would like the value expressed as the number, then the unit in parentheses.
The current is 2 (A)
